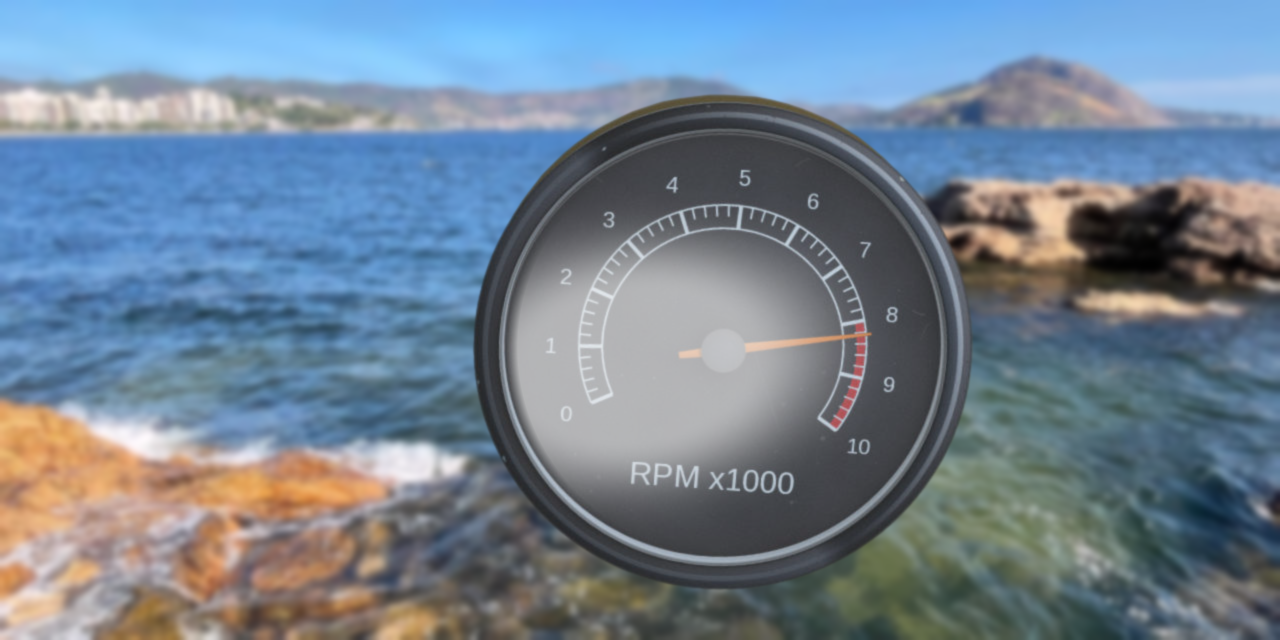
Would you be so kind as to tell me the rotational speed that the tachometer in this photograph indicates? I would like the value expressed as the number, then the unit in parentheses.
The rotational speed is 8200 (rpm)
